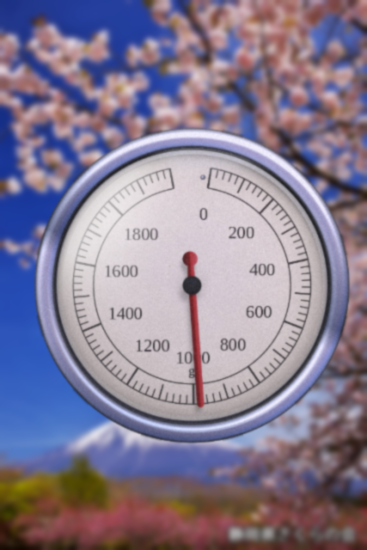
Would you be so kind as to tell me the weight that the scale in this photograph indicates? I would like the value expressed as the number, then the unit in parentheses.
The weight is 980 (g)
